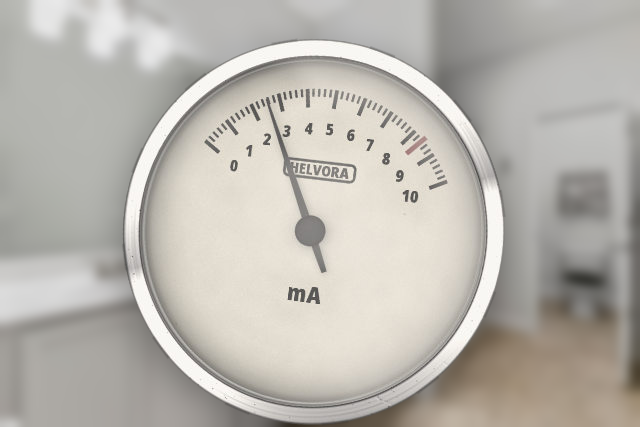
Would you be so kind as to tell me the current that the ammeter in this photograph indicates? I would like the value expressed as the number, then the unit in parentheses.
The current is 2.6 (mA)
